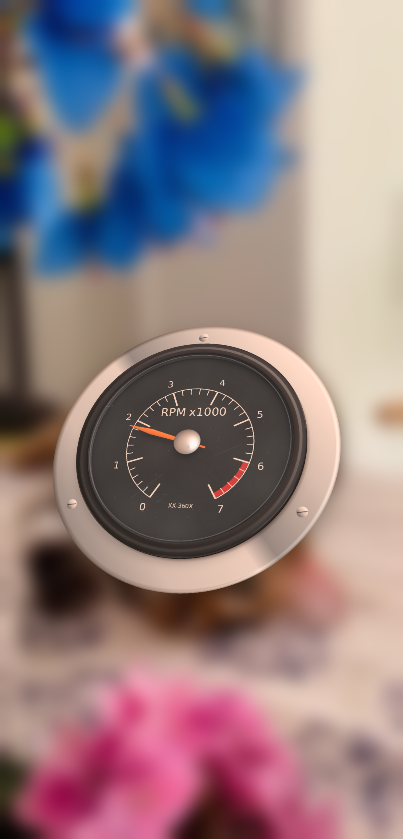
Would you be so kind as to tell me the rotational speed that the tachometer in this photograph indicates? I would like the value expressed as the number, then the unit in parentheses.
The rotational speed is 1800 (rpm)
